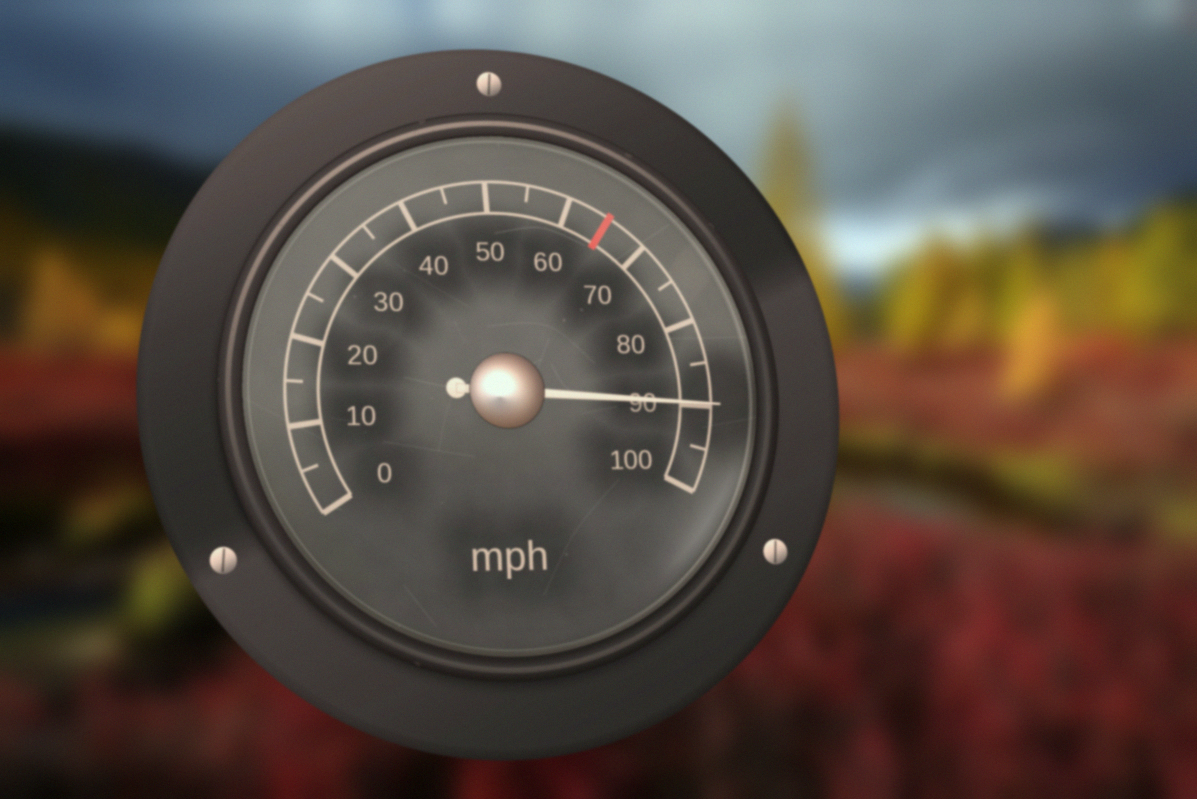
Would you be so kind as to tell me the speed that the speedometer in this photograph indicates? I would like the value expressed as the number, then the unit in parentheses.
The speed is 90 (mph)
